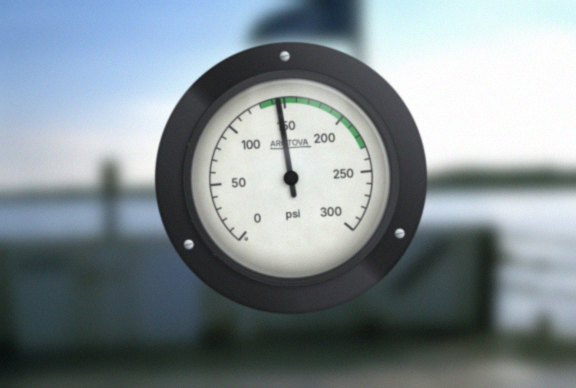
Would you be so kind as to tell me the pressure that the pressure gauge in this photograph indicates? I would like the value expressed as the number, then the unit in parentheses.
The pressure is 145 (psi)
